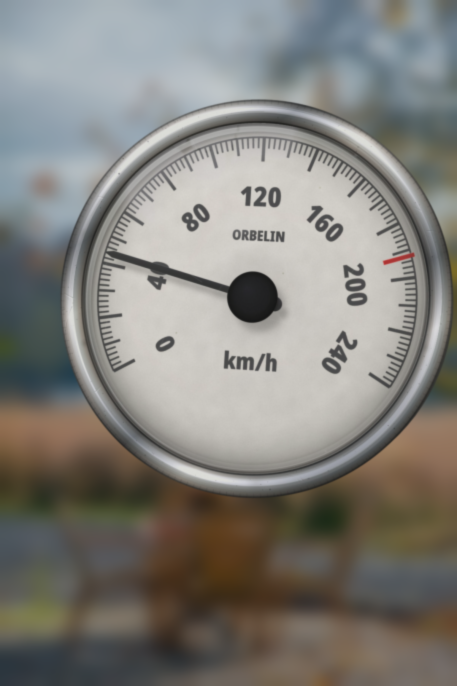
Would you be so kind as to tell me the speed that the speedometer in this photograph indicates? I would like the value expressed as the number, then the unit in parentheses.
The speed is 44 (km/h)
